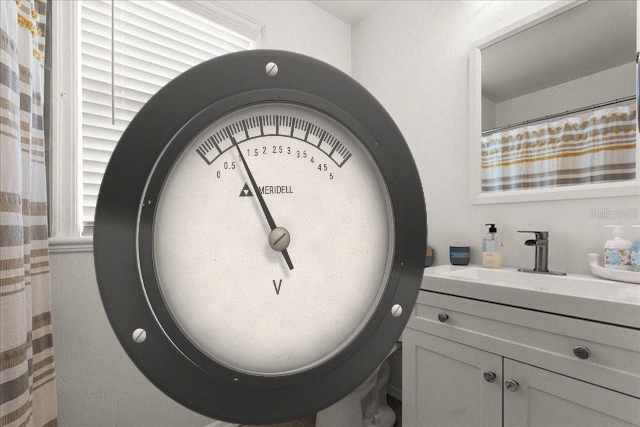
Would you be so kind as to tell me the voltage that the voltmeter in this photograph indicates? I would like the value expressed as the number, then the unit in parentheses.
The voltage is 1 (V)
